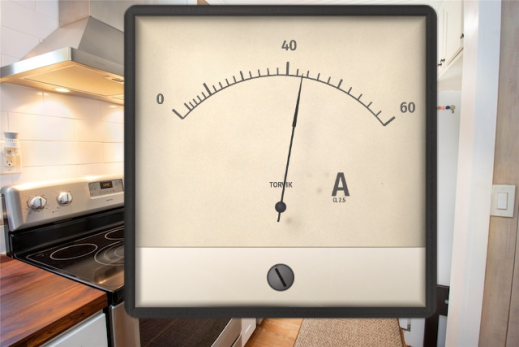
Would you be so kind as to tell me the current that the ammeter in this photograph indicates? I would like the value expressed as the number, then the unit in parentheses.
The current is 43 (A)
